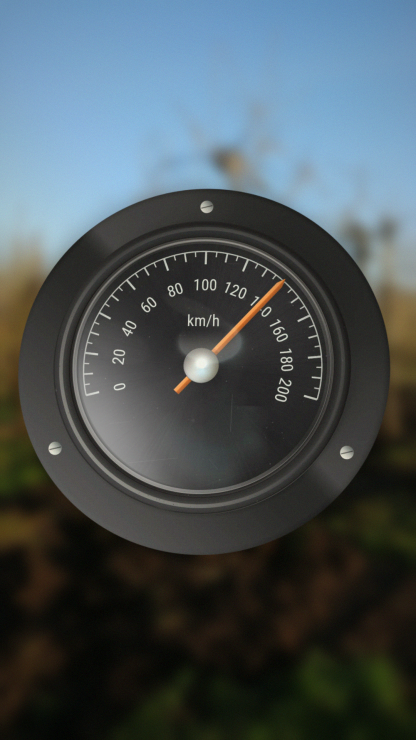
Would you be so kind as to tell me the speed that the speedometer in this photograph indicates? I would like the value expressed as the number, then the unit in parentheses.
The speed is 140 (km/h)
